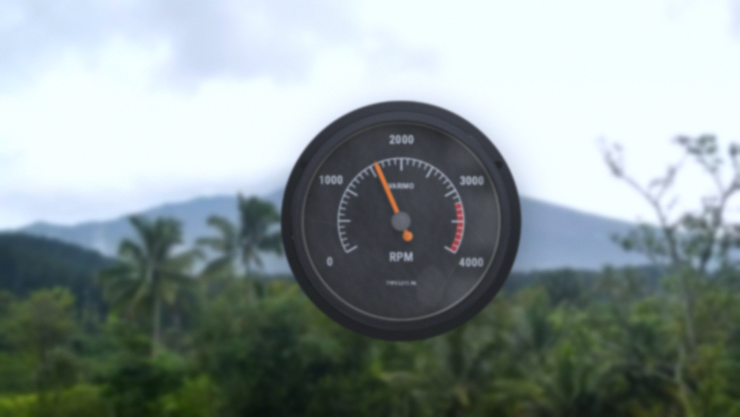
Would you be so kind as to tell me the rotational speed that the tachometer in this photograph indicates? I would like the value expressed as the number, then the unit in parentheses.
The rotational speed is 1600 (rpm)
